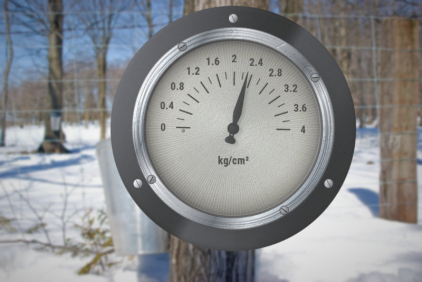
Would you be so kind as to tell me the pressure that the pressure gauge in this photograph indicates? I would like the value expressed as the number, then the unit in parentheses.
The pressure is 2.3 (kg/cm²)
